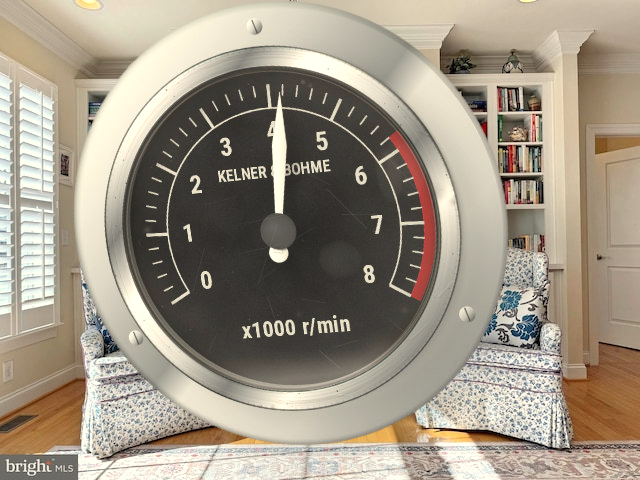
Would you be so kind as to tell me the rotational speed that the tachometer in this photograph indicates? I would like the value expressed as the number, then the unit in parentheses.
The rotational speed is 4200 (rpm)
